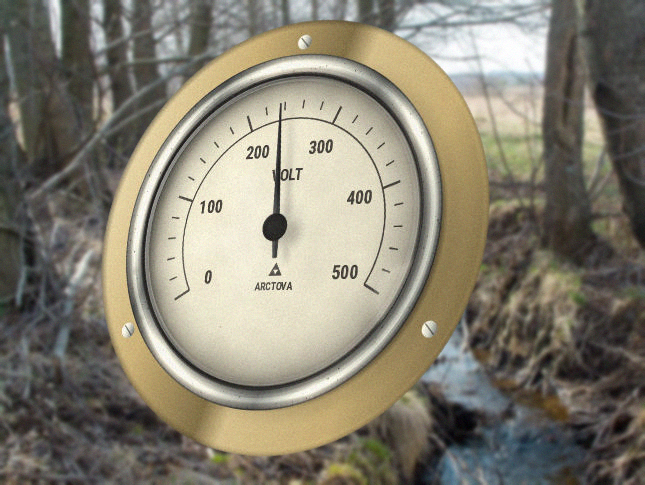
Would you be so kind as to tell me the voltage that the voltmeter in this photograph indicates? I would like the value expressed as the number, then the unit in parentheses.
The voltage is 240 (V)
